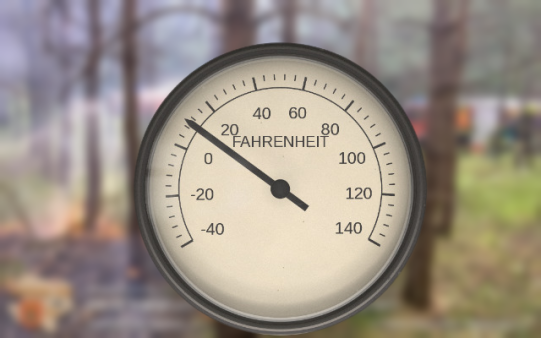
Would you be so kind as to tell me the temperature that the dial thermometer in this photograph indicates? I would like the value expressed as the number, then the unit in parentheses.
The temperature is 10 (°F)
